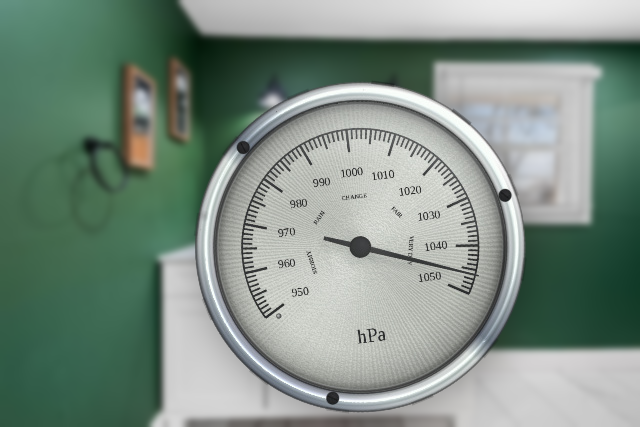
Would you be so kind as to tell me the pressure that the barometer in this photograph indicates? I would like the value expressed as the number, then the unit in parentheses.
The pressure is 1046 (hPa)
